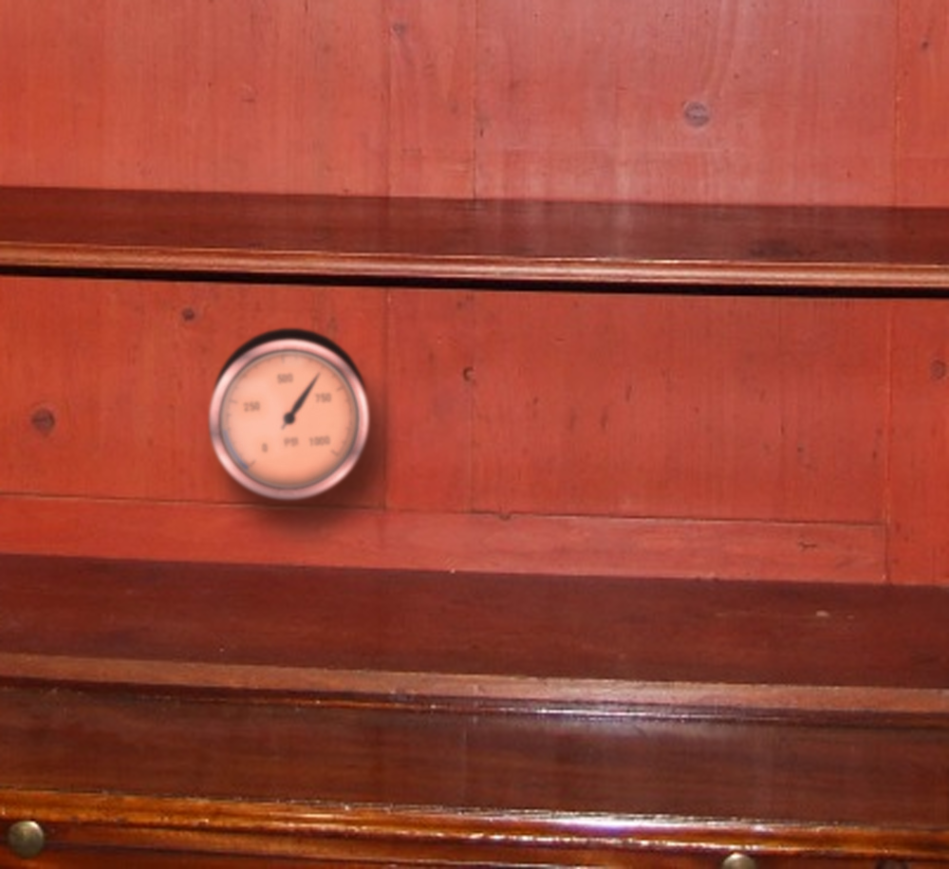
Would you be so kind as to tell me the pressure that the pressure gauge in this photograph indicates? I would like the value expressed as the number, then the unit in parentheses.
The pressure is 650 (psi)
